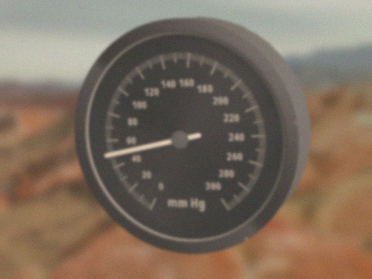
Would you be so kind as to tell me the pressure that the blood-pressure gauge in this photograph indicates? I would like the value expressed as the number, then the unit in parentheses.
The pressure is 50 (mmHg)
